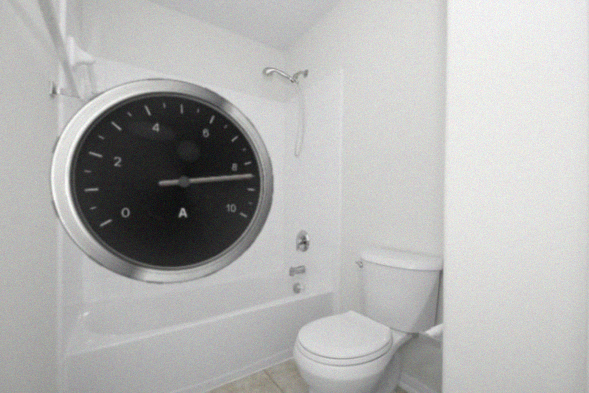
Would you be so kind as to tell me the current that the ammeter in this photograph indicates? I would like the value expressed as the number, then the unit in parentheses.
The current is 8.5 (A)
